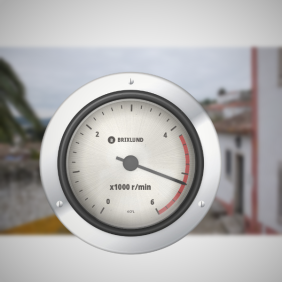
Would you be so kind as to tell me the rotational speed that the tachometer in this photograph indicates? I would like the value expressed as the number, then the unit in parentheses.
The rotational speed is 5200 (rpm)
